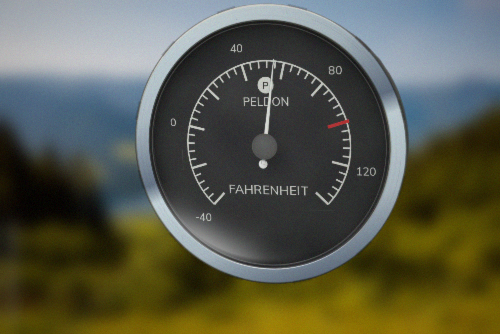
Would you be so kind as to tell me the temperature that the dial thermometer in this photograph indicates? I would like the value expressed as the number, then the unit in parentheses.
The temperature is 56 (°F)
